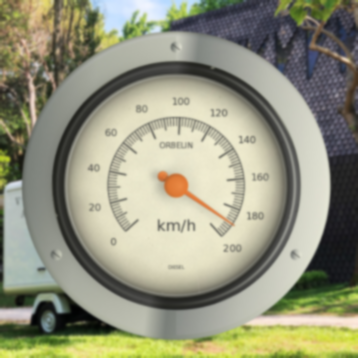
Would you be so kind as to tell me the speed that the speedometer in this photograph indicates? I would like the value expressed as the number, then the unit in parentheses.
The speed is 190 (km/h)
